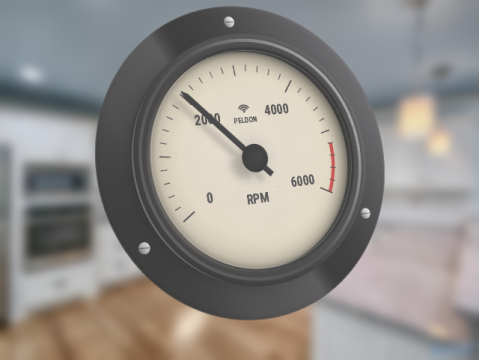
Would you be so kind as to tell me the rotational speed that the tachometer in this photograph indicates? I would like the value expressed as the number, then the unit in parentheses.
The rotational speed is 2000 (rpm)
